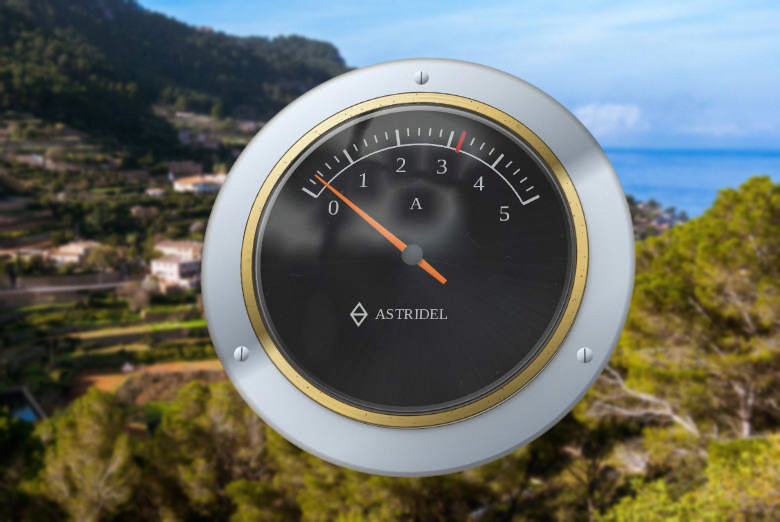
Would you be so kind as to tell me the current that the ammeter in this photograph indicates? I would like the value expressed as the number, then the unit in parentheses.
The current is 0.3 (A)
